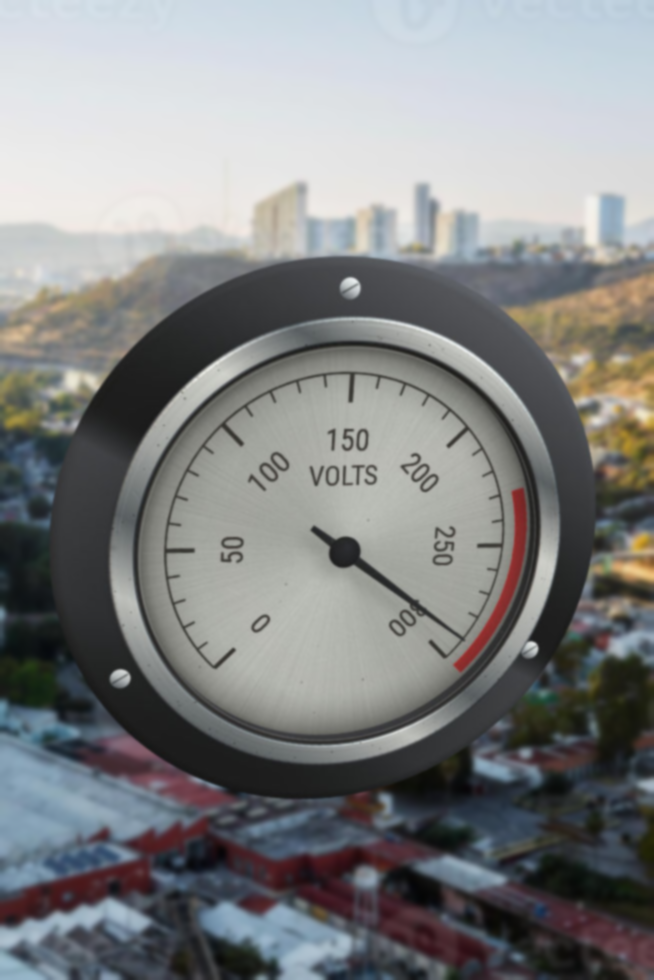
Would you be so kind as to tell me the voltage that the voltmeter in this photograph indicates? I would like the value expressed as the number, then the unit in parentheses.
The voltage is 290 (V)
